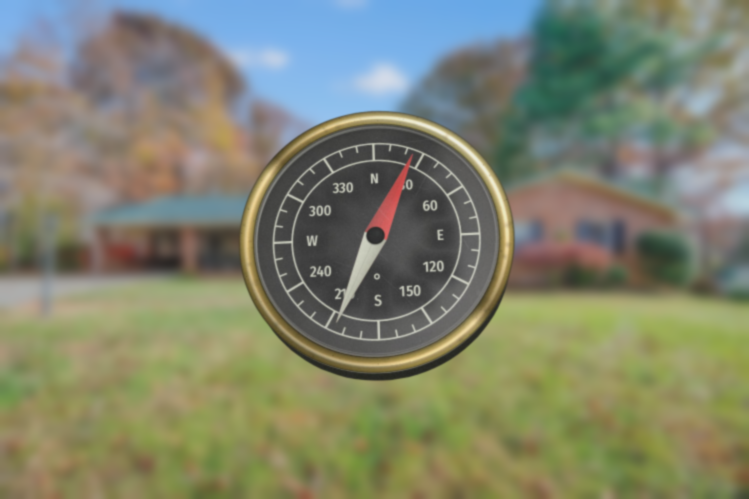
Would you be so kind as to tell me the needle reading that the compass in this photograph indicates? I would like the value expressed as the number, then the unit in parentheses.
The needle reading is 25 (°)
